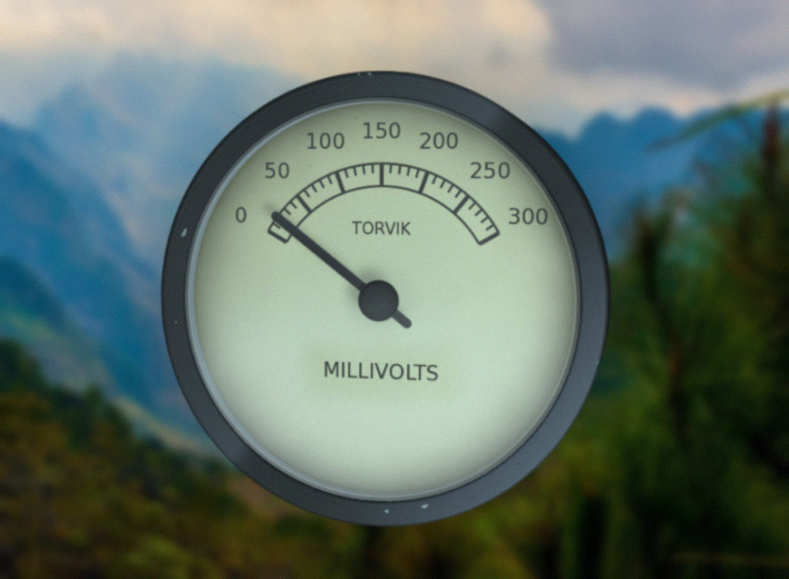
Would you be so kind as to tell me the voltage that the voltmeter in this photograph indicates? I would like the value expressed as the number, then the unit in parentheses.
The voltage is 20 (mV)
